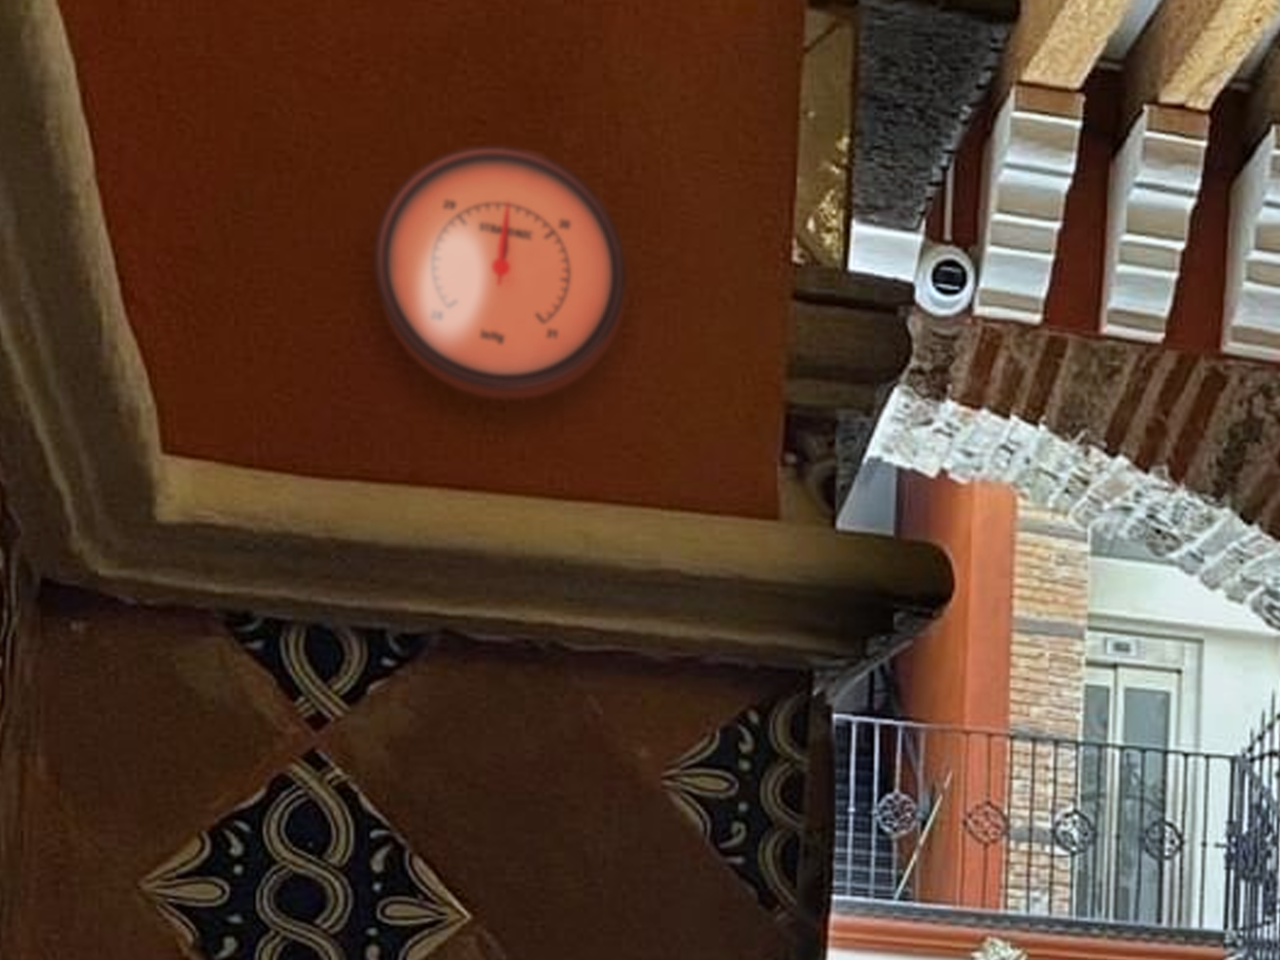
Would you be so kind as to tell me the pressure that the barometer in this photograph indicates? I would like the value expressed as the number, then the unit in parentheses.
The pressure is 29.5 (inHg)
